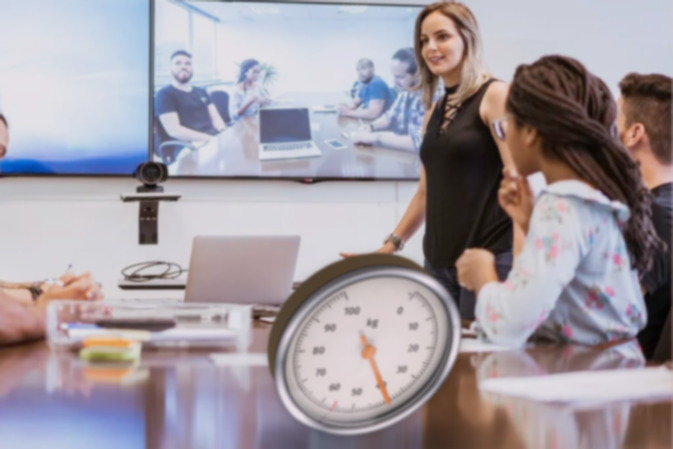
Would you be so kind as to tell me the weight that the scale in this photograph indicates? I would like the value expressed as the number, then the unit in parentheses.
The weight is 40 (kg)
